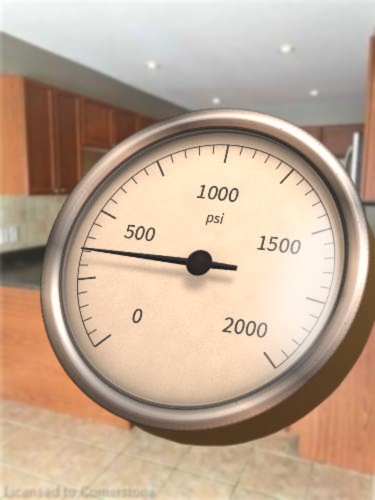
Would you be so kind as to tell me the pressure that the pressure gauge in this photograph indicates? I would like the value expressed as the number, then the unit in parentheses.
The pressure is 350 (psi)
